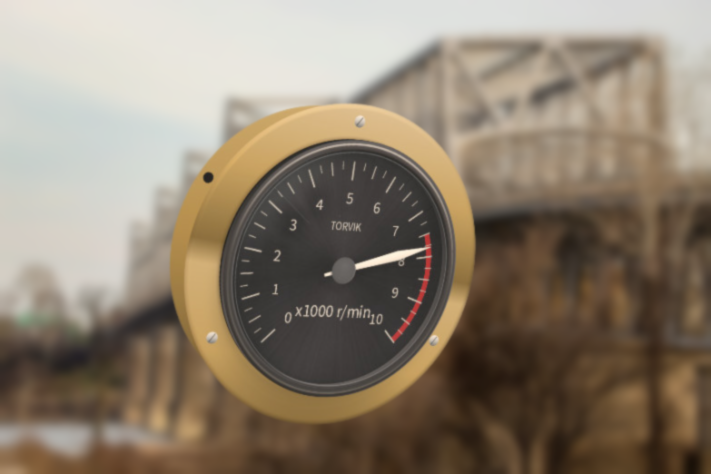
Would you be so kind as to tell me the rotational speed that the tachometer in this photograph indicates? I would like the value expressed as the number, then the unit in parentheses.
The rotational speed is 7750 (rpm)
